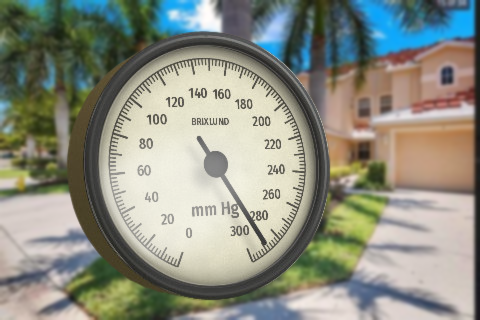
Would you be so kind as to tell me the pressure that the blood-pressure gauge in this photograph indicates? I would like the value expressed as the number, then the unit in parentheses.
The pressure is 290 (mmHg)
